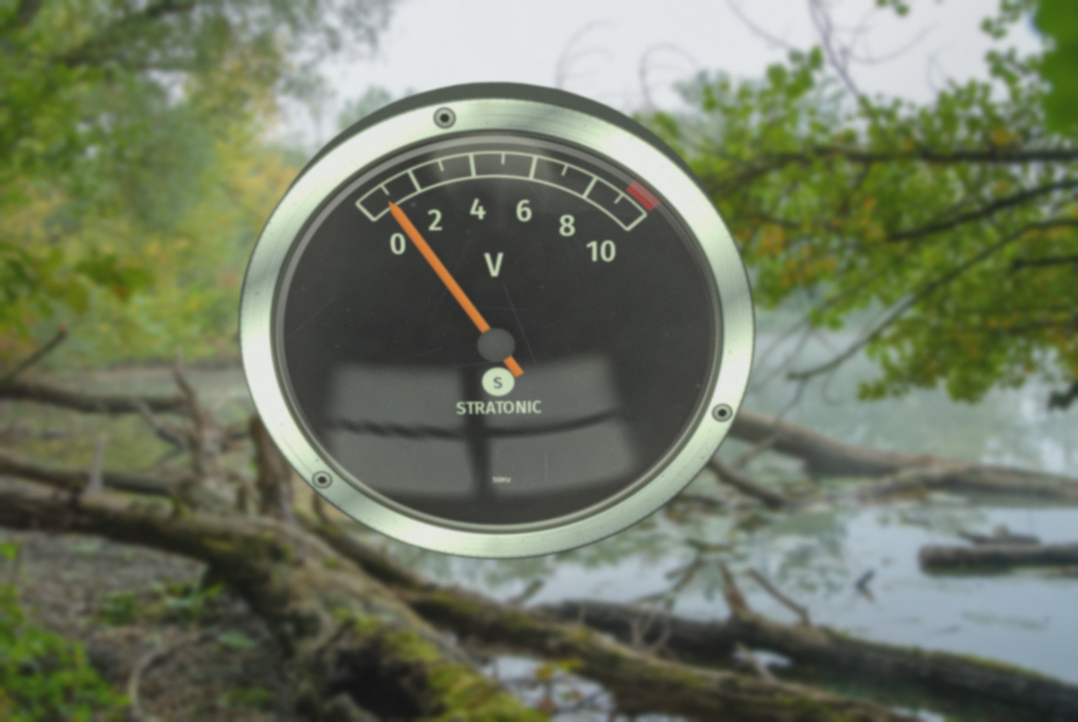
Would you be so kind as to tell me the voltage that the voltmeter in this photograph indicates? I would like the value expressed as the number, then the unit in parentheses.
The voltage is 1 (V)
